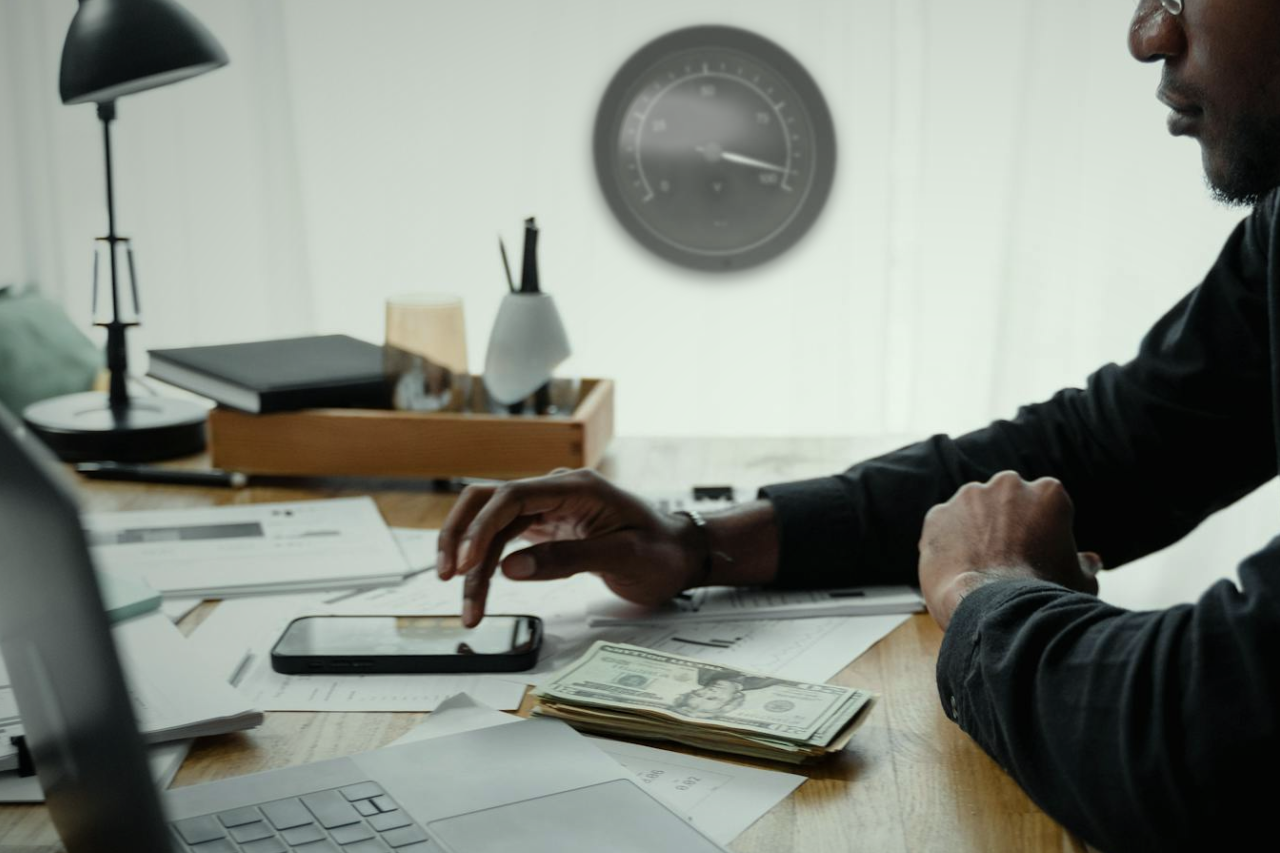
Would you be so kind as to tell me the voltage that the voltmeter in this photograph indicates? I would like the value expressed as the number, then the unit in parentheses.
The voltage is 95 (V)
